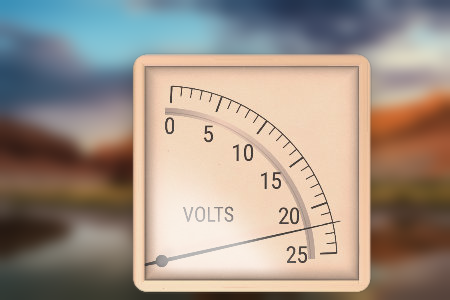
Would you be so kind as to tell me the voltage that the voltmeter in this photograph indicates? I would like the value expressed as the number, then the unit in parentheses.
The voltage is 22 (V)
